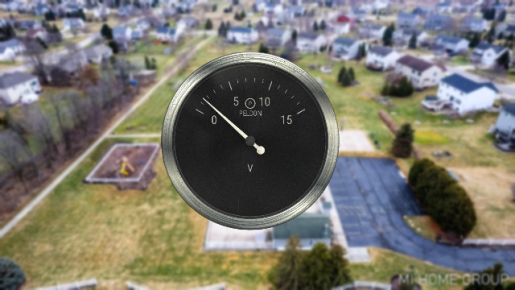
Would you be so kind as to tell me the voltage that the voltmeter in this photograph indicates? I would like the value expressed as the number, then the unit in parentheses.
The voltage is 1.5 (V)
